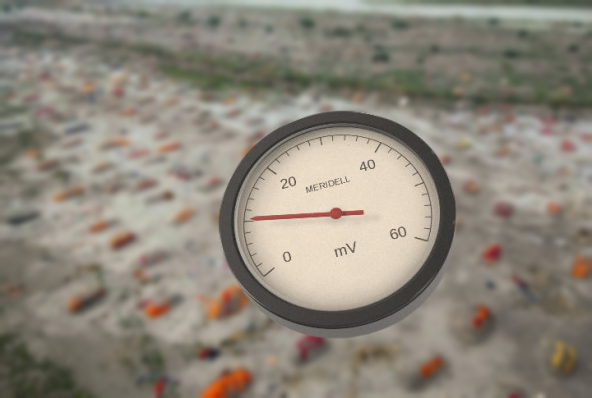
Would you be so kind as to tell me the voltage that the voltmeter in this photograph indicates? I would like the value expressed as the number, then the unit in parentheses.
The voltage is 10 (mV)
